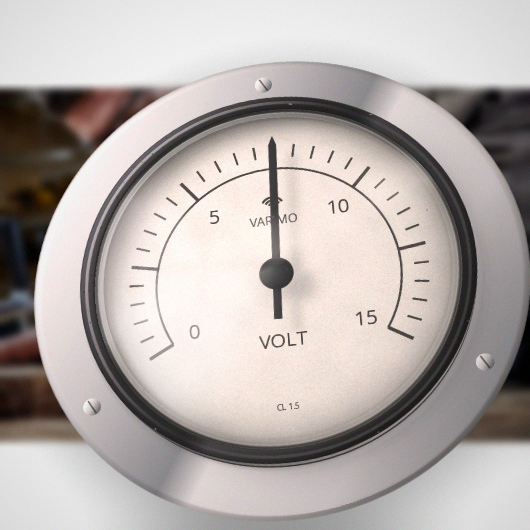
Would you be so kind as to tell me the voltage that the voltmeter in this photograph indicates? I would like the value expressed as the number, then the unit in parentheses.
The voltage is 7.5 (V)
